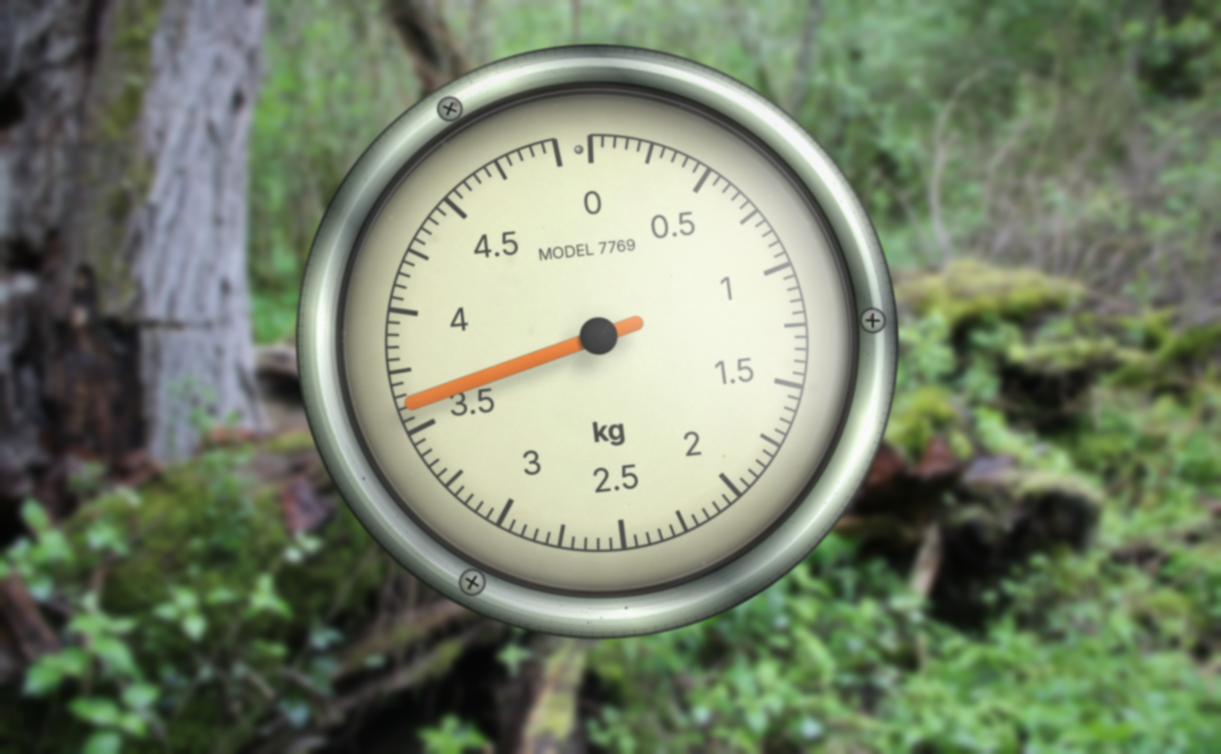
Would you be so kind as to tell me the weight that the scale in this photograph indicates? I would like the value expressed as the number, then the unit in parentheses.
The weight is 3.6 (kg)
